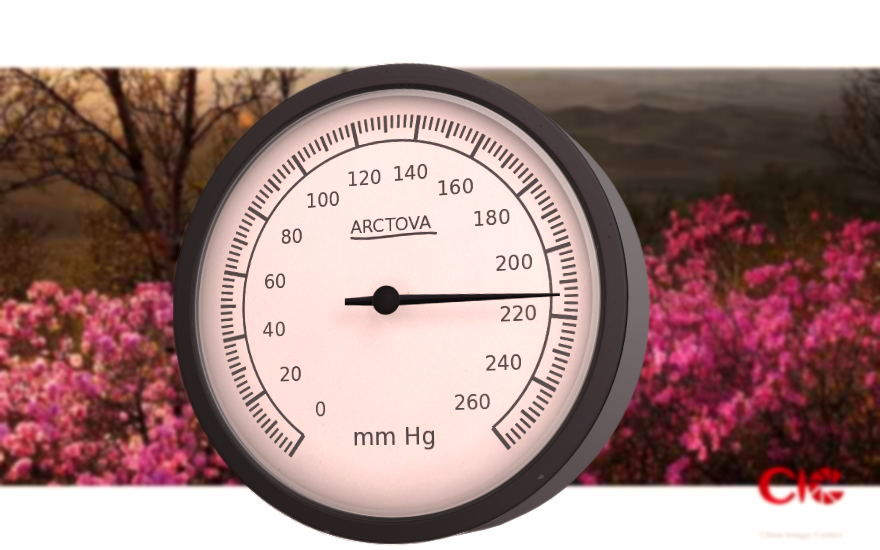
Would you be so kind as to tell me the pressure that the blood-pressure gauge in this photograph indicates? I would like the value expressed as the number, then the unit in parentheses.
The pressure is 214 (mmHg)
